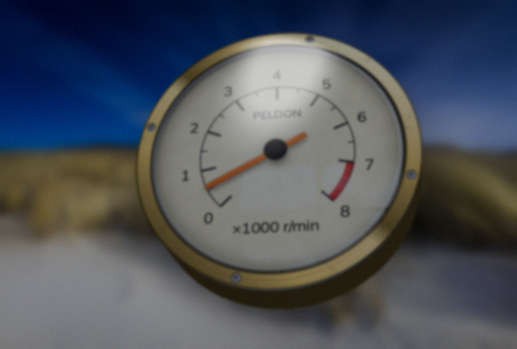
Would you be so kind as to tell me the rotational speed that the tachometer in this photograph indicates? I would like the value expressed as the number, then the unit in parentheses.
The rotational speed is 500 (rpm)
